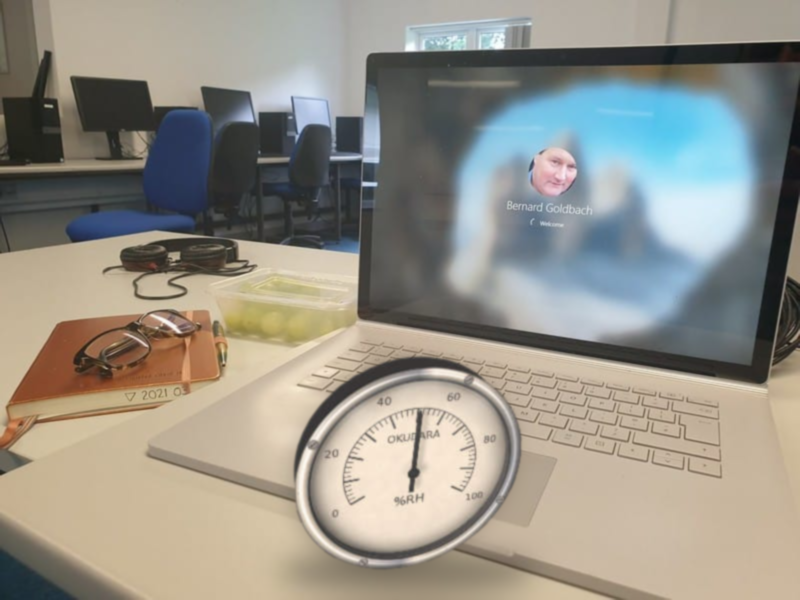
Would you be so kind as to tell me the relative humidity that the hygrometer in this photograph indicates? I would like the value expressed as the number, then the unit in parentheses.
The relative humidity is 50 (%)
